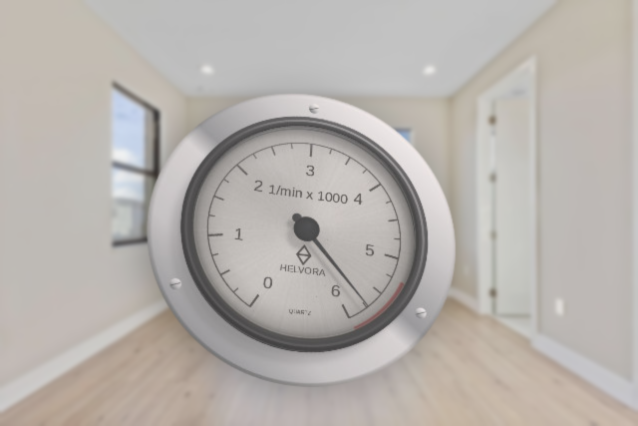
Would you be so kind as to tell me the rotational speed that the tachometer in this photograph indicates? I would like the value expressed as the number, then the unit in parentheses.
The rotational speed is 5750 (rpm)
